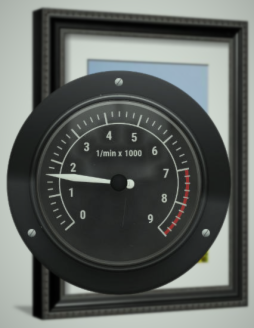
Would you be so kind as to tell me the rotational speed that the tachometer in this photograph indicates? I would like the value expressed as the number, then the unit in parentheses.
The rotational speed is 1600 (rpm)
